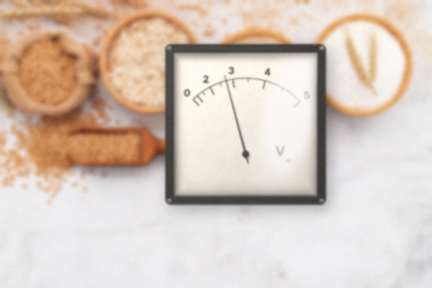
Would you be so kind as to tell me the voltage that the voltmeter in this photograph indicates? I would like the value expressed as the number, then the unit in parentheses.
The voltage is 2.75 (V)
